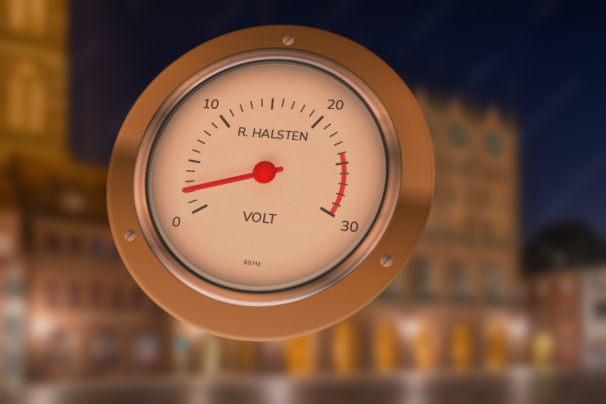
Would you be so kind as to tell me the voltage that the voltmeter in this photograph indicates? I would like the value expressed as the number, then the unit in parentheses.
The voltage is 2 (V)
